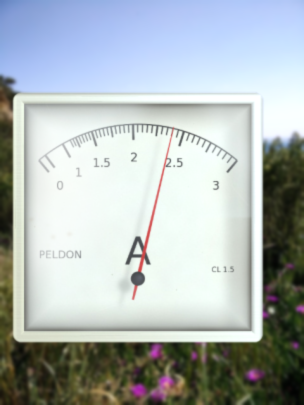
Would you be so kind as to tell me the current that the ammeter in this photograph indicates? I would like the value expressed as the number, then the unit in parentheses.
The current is 2.4 (A)
